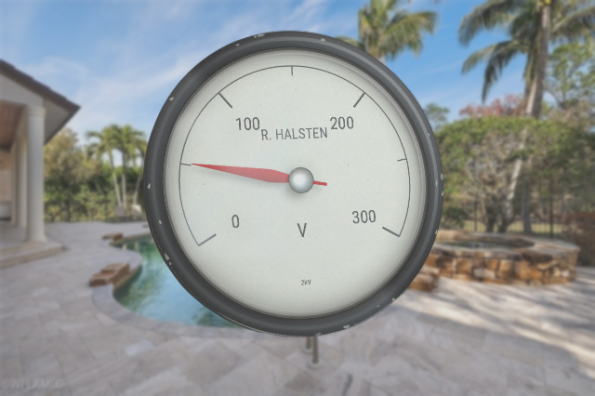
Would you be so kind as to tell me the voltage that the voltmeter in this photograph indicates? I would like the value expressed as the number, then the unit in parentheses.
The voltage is 50 (V)
